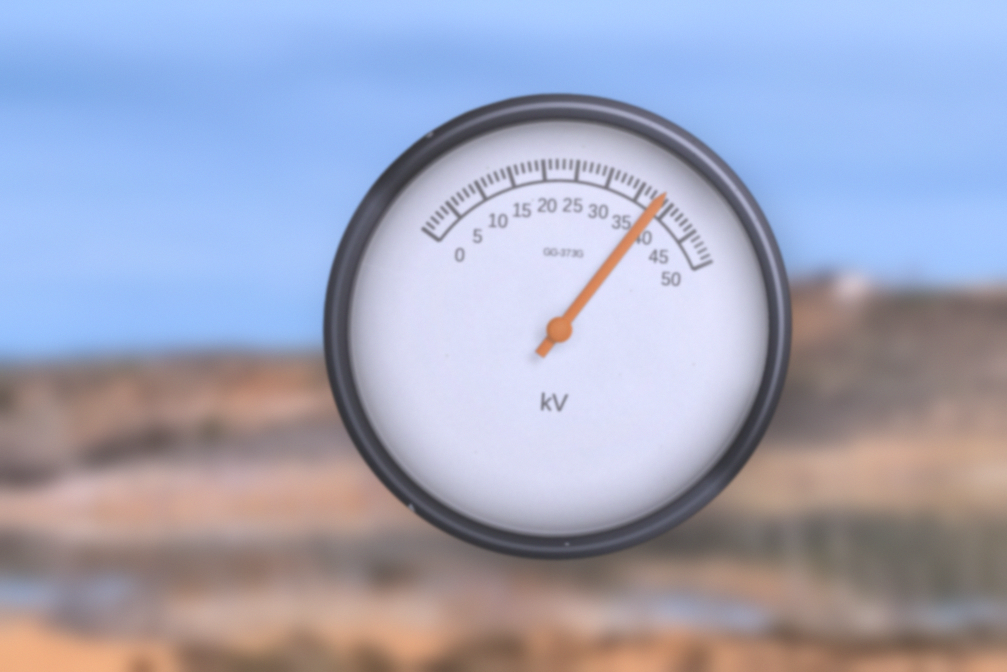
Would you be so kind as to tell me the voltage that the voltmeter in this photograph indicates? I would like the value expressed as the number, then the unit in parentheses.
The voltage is 38 (kV)
